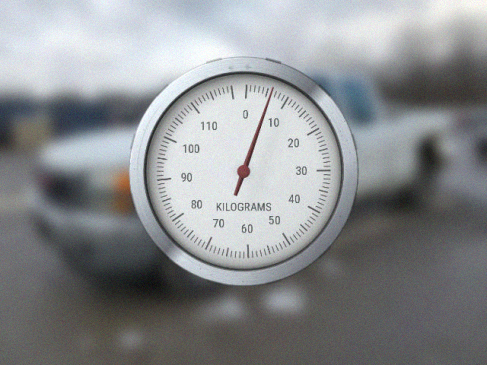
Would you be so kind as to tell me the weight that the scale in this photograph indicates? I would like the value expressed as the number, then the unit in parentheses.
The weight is 6 (kg)
